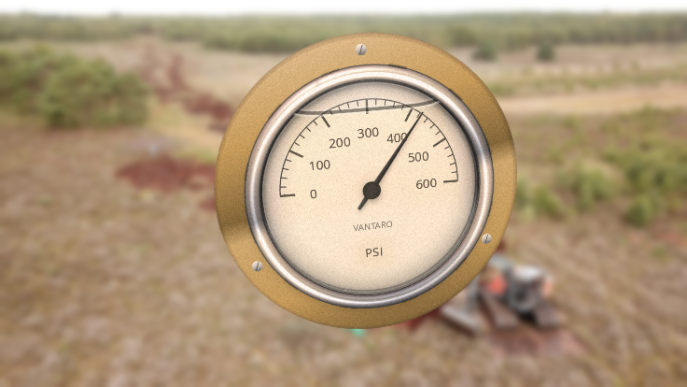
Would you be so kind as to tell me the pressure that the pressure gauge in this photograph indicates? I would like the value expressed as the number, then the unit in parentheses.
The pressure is 420 (psi)
